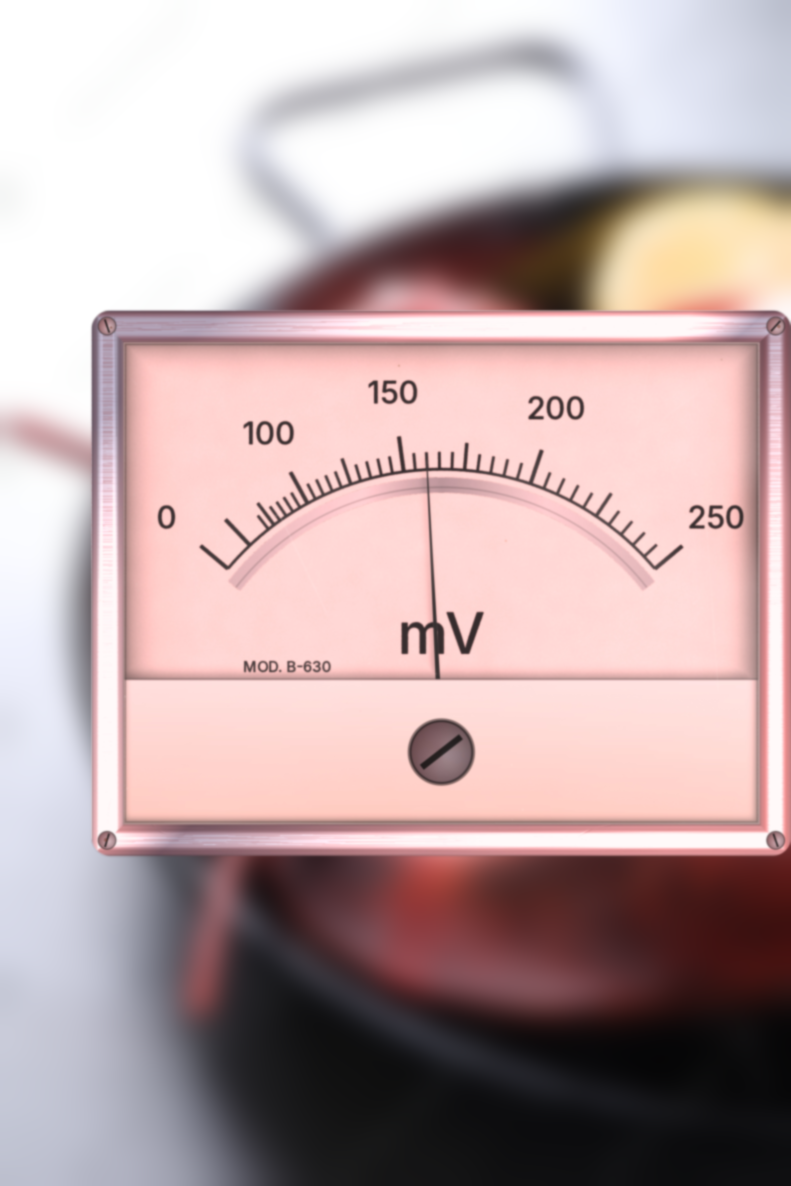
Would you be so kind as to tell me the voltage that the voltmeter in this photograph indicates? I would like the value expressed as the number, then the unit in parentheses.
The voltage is 160 (mV)
